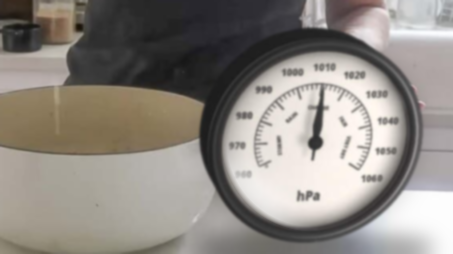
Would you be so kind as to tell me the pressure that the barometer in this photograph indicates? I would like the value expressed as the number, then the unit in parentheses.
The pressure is 1010 (hPa)
